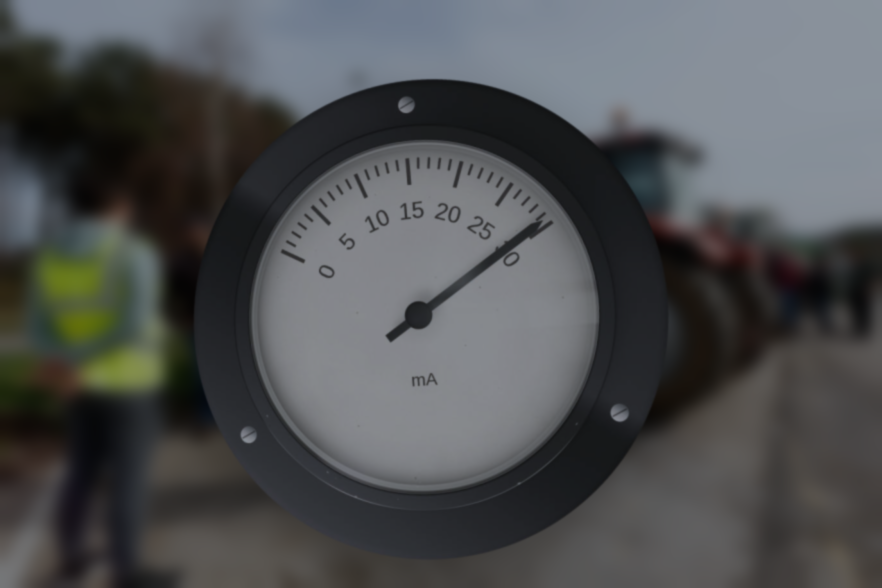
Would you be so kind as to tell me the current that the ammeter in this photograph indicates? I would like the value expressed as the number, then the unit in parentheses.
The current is 29.5 (mA)
